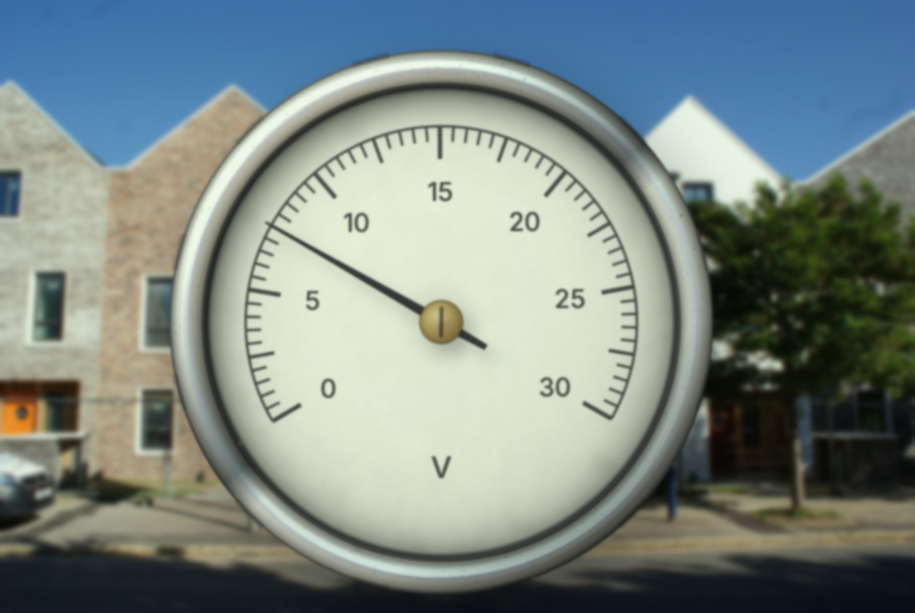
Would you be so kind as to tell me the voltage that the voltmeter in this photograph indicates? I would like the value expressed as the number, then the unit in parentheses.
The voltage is 7.5 (V)
